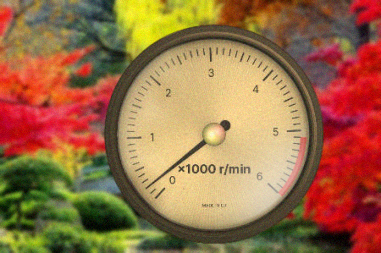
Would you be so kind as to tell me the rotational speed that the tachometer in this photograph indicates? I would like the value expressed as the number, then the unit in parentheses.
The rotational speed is 200 (rpm)
